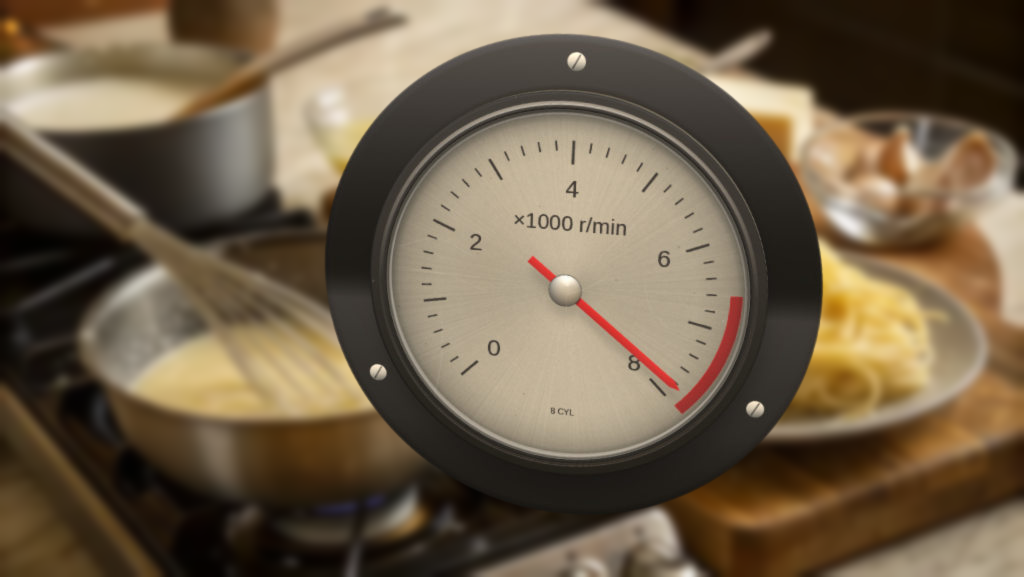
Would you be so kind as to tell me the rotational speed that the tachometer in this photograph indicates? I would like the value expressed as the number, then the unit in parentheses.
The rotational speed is 7800 (rpm)
